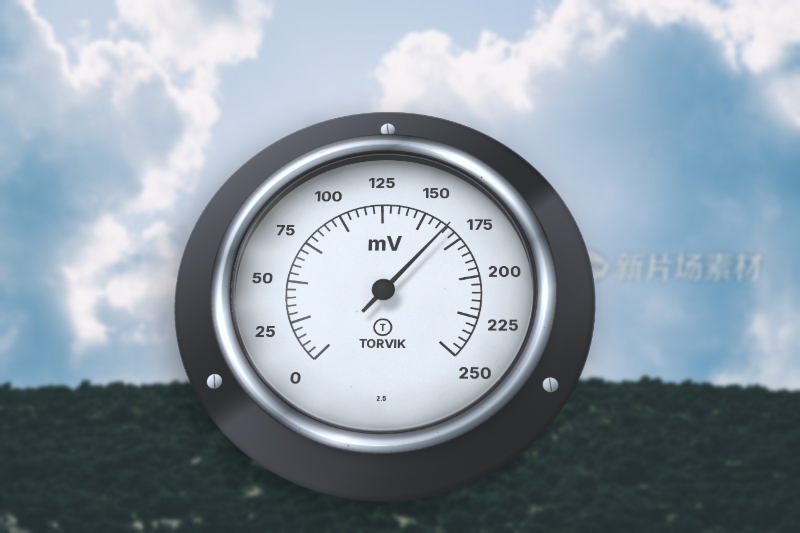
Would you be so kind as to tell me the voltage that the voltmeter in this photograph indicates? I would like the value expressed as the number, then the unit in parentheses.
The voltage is 165 (mV)
